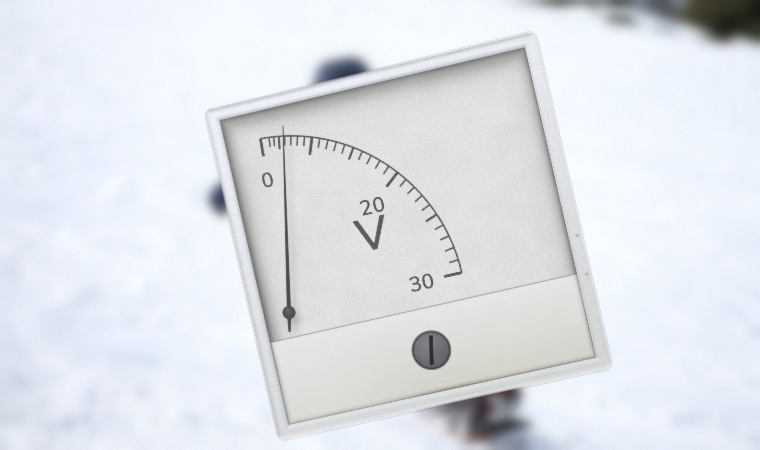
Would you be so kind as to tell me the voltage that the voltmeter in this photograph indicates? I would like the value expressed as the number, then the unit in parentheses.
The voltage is 6 (V)
